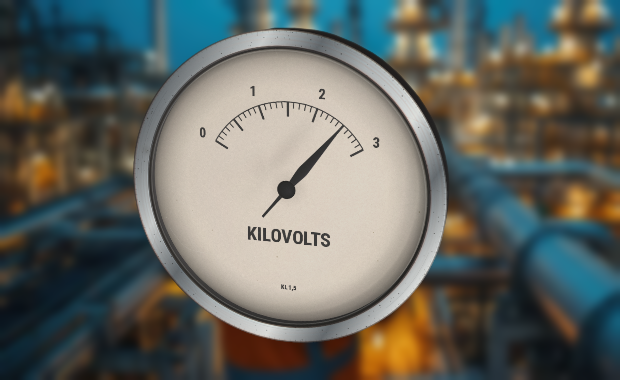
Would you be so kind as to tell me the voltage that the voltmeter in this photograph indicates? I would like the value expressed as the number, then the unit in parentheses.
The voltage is 2.5 (kV)
